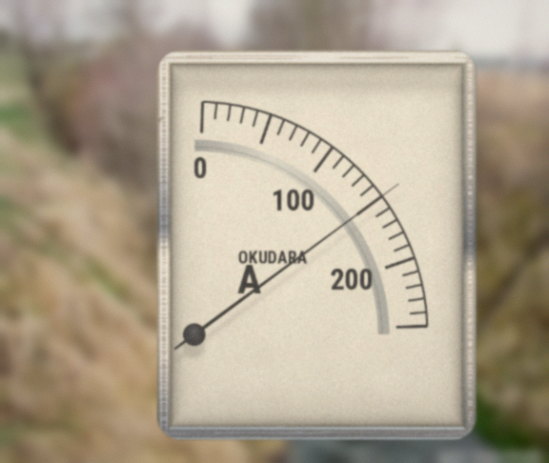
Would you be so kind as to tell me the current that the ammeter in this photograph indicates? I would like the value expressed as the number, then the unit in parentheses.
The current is 150 (A)
